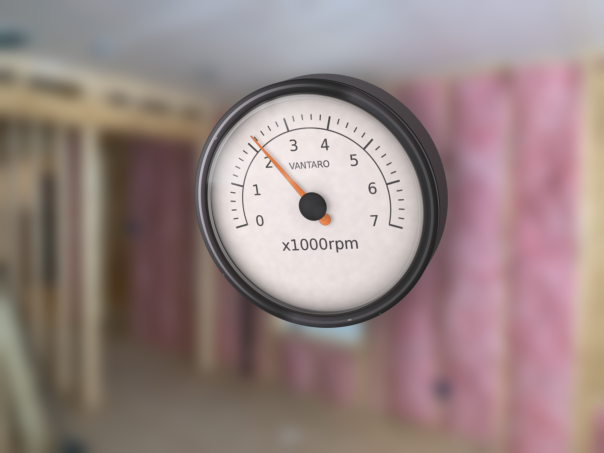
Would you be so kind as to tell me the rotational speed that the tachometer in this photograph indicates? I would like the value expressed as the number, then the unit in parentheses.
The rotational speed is 2200 (rpm)
